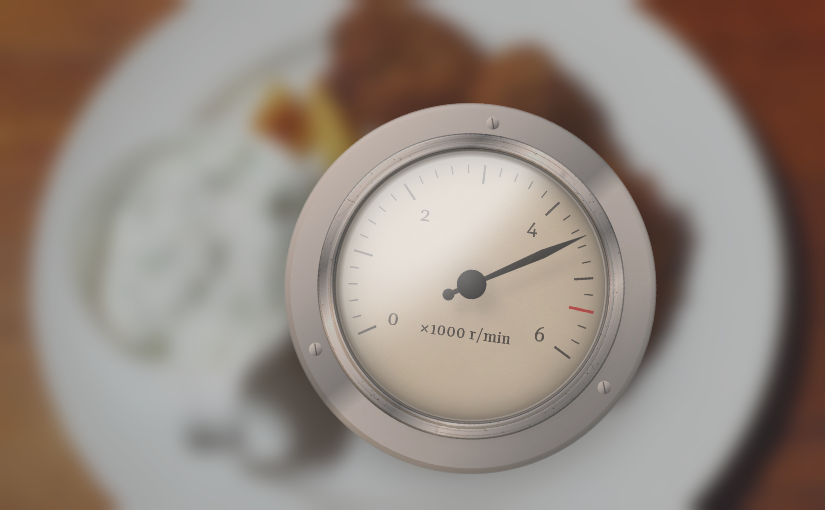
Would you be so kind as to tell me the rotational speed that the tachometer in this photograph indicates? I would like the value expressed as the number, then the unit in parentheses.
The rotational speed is 4500 (rpm)
